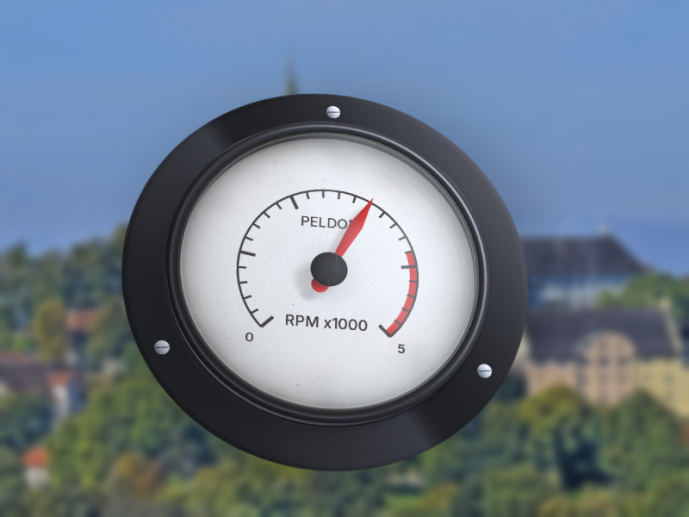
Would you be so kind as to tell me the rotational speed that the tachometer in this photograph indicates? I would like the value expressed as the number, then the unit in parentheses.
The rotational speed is 3000 (rpm)
